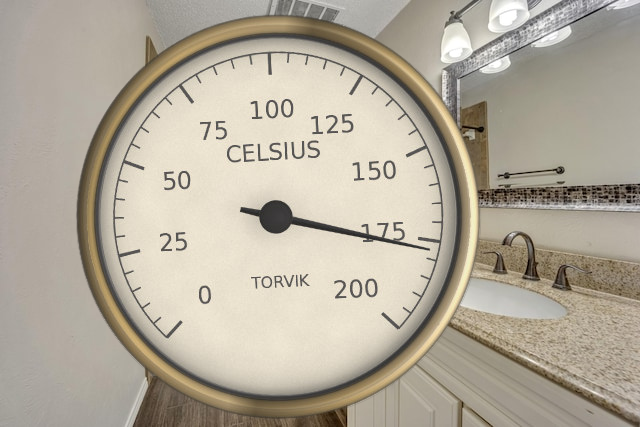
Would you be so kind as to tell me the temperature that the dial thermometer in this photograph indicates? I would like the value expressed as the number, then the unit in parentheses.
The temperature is 177.5 (°C)
